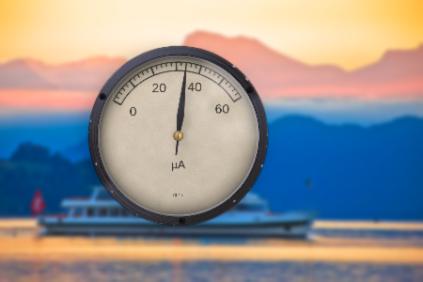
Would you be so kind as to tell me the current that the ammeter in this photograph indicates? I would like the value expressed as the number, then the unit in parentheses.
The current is 34 (µA)
